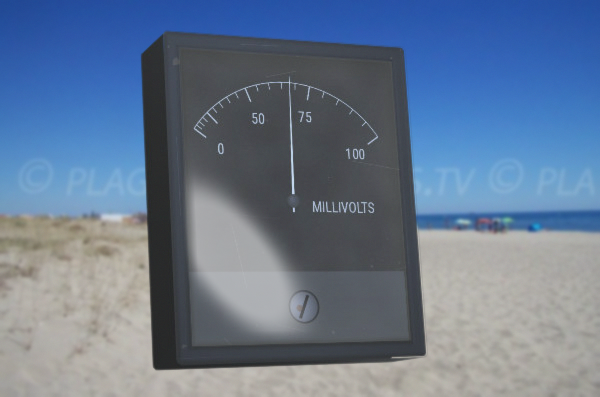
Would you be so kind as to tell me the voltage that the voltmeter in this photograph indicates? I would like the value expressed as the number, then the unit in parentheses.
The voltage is 67.5 (mV)
